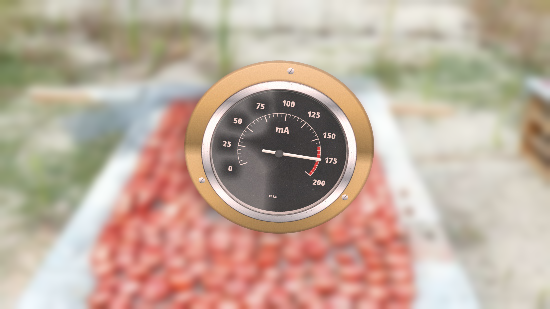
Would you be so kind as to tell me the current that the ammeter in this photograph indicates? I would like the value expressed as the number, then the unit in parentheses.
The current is 175 (mA)
